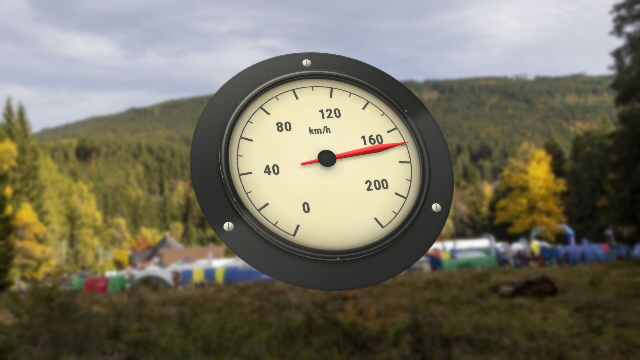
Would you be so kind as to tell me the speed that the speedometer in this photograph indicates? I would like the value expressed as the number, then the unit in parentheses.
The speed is 170 (km/h)
